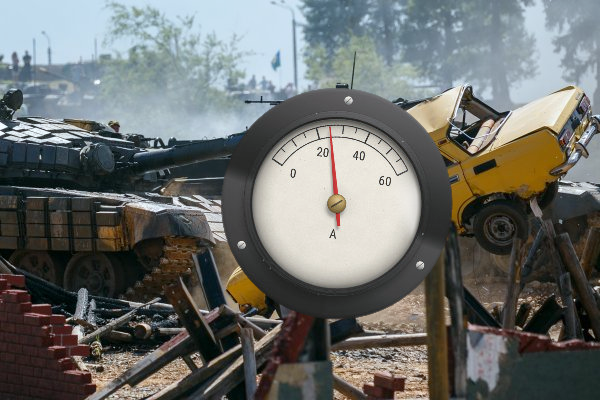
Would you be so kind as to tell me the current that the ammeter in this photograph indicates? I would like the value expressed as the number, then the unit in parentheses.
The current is 25 (A)
